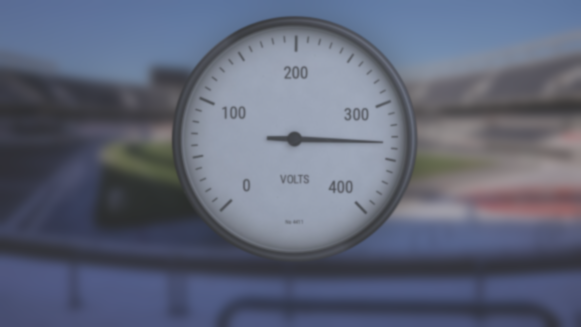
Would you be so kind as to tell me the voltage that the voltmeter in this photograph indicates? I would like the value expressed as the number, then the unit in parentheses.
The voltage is 335 (V)
